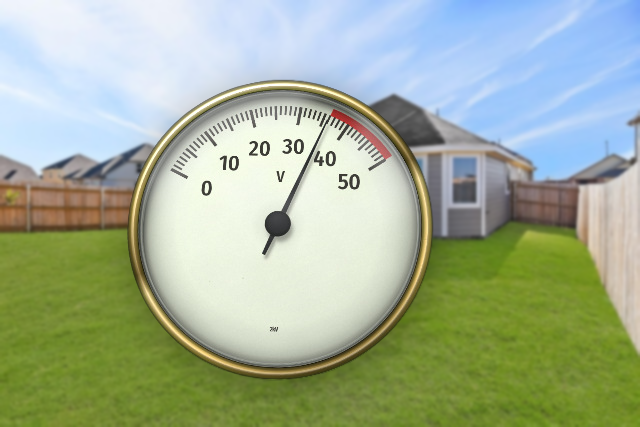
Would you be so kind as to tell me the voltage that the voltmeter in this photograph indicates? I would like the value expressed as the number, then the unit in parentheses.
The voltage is 36 (V)
